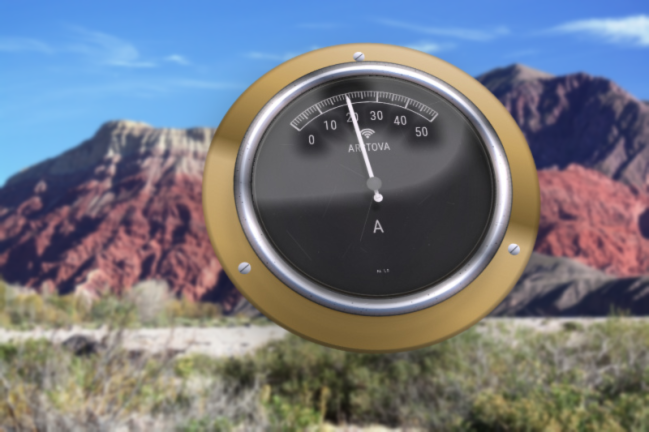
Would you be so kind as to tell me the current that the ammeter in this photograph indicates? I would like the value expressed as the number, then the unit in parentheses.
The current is 20 (A)
